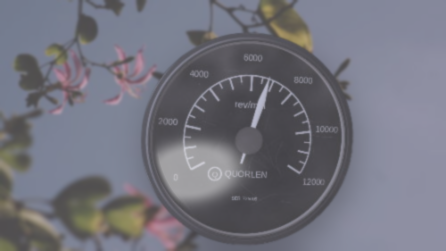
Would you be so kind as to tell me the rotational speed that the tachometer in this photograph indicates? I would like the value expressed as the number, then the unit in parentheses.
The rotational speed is 6750 (rpm)
